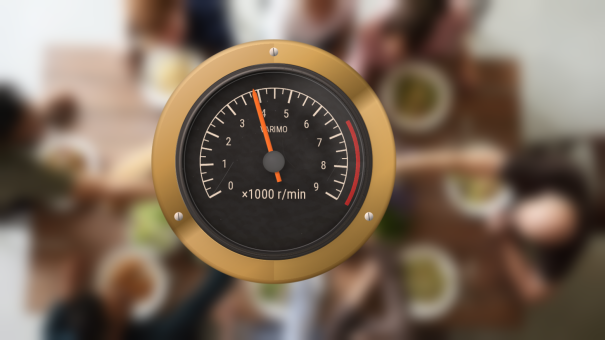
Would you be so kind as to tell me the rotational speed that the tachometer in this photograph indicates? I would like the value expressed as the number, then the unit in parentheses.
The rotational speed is 3875 (rpm)
